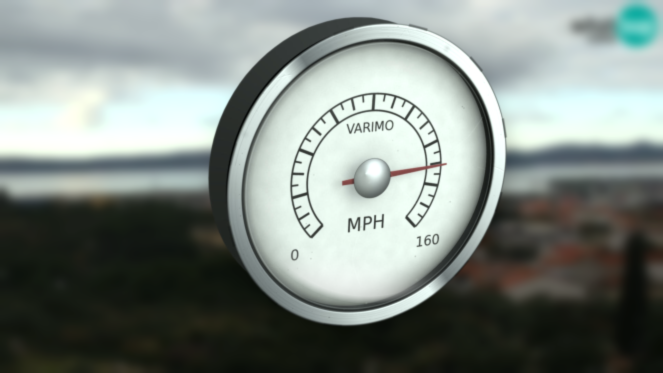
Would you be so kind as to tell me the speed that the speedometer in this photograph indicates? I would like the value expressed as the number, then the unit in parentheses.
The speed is 130 (mph)
